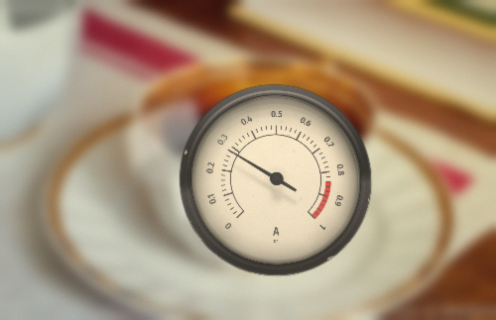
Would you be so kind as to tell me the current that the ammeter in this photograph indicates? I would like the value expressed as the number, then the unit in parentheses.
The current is 0.28 (A)
